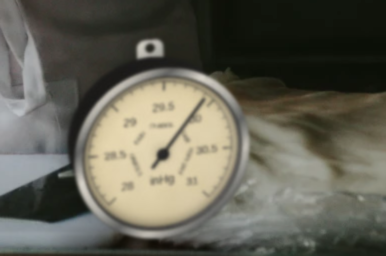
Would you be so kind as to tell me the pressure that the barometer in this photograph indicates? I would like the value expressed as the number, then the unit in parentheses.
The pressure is 29.9 (inHg)
